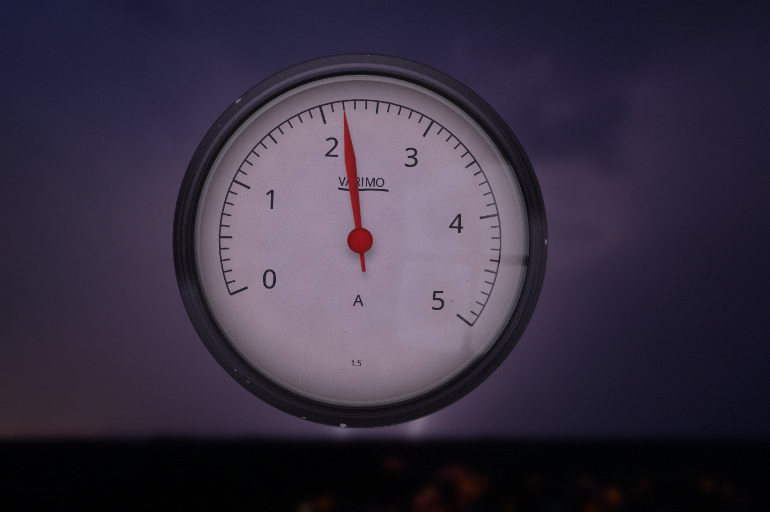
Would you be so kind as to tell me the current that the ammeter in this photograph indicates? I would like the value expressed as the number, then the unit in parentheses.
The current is 2.2 (A)
